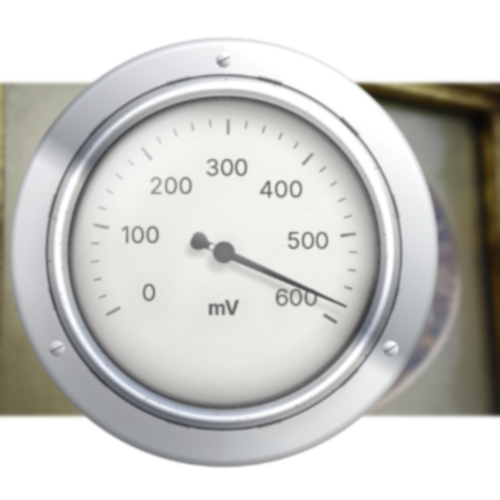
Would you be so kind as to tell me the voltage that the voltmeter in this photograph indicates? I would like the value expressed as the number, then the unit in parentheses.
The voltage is 580 (mV)
